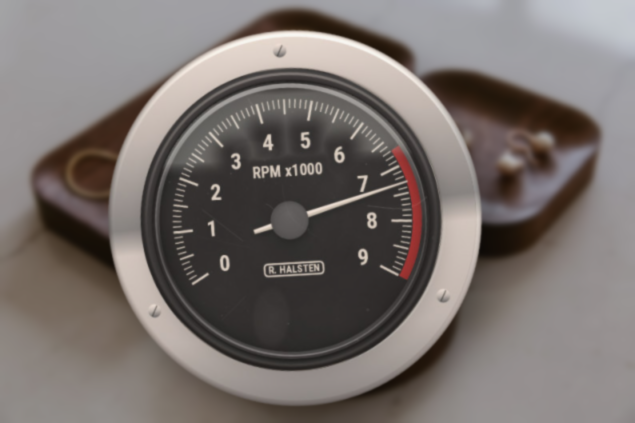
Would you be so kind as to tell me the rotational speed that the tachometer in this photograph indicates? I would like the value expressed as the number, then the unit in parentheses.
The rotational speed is 7300 (rpm)
